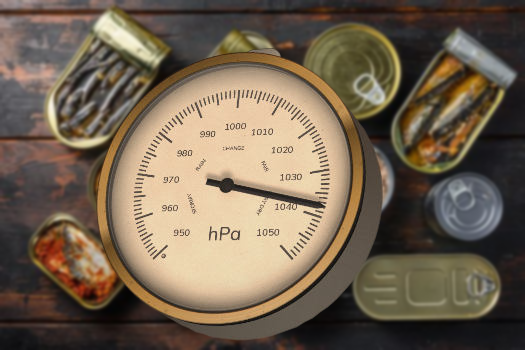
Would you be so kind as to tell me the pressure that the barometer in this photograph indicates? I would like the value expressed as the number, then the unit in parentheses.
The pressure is 1038 (hPa)
